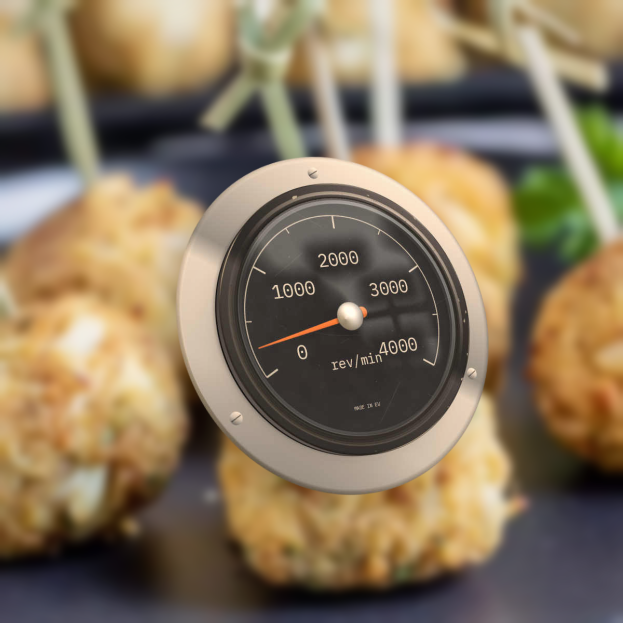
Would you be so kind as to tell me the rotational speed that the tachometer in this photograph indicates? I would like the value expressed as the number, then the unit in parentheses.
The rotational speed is 250 (rpm)
